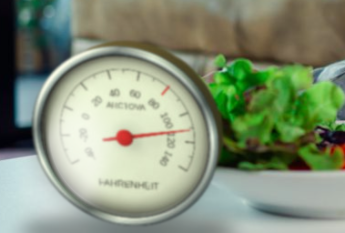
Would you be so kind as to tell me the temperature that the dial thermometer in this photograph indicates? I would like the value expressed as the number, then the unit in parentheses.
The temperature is 110 (°F)
